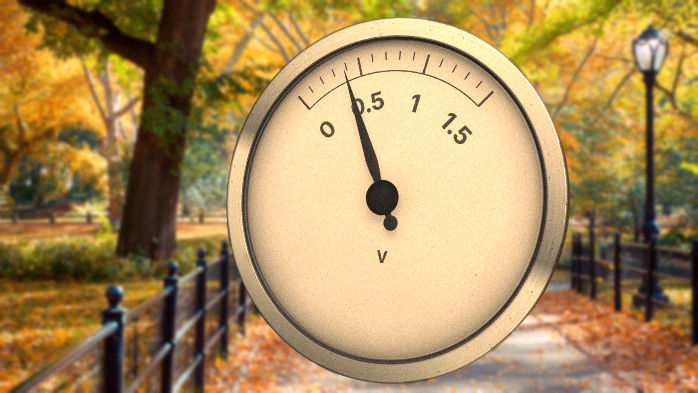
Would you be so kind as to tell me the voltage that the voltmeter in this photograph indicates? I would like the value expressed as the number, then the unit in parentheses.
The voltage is 0.4 (V)
